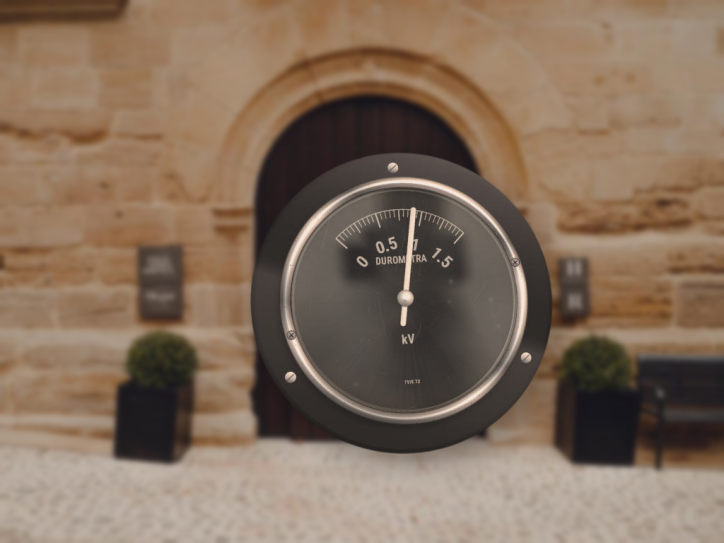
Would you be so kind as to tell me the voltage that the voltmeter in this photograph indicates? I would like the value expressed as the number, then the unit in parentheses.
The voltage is 0.9 (kV)
